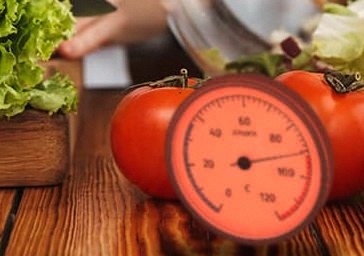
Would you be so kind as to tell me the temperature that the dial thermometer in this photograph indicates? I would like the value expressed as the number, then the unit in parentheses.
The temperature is 90 (°C)
